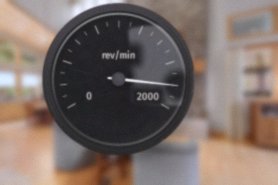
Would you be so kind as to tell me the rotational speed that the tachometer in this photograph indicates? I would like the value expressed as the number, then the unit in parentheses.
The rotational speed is 1800 (rpm)
